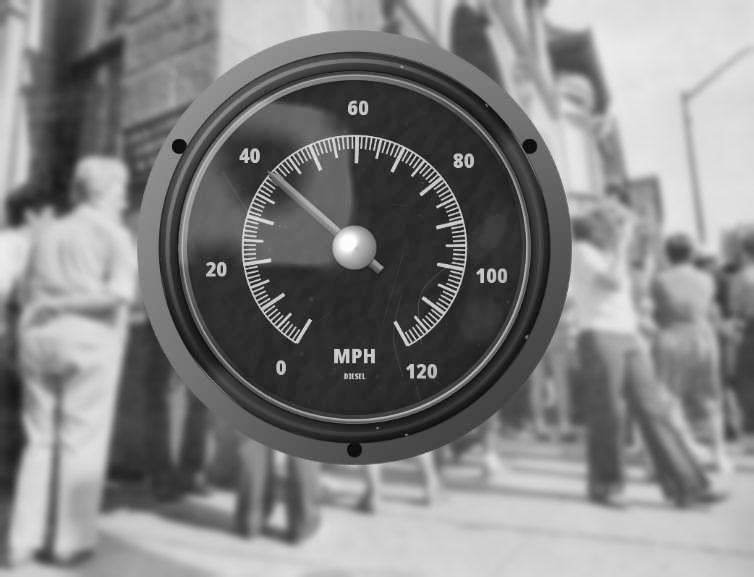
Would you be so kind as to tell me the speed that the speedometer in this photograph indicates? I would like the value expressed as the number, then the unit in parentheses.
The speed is 40 (mph)
